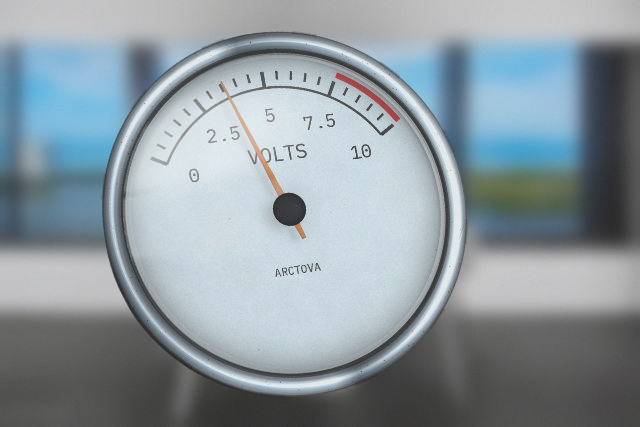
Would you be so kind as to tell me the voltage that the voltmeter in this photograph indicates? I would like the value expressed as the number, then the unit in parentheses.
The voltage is 3.5 (V)
